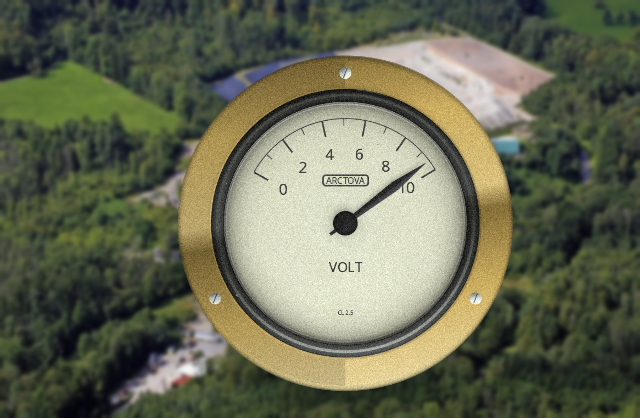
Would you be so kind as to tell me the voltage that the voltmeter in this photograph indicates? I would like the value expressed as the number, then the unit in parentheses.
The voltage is 9.5 (V)
